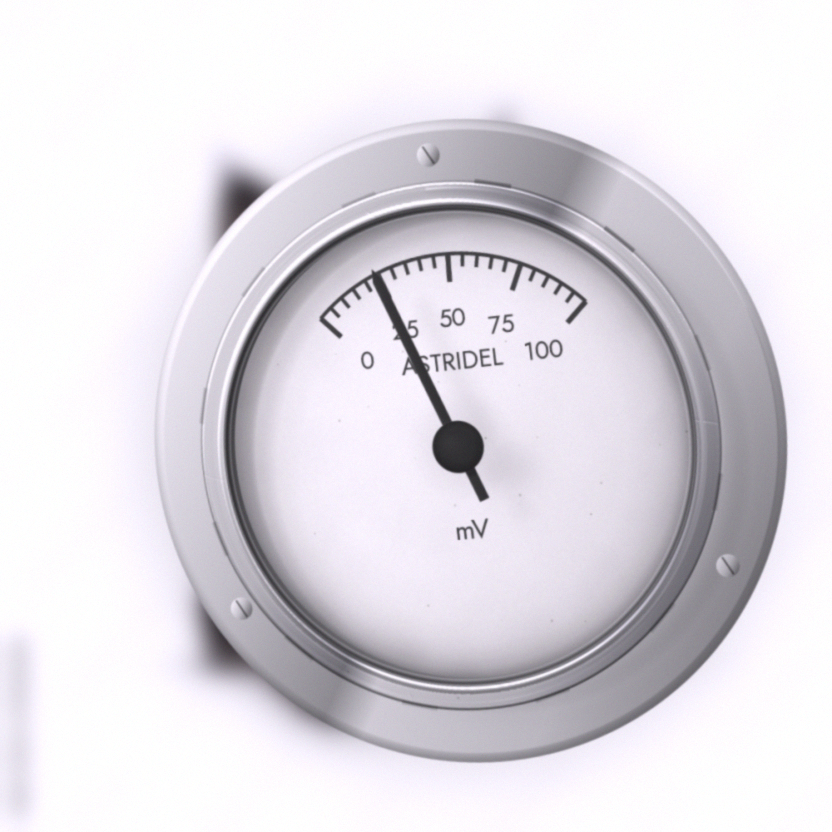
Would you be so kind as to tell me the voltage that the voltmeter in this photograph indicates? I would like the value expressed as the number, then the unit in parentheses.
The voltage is 25 (mV)
